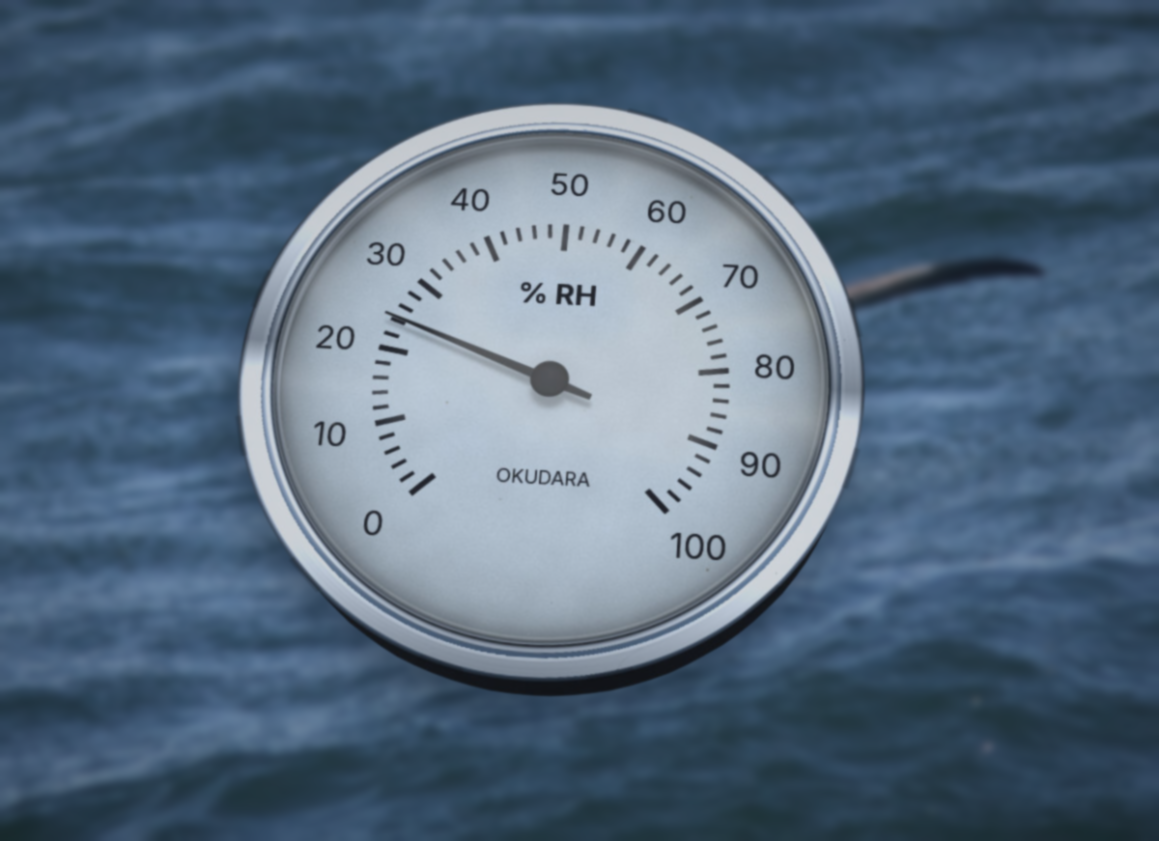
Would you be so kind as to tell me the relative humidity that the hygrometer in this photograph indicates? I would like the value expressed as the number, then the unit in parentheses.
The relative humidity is 24 (%)
